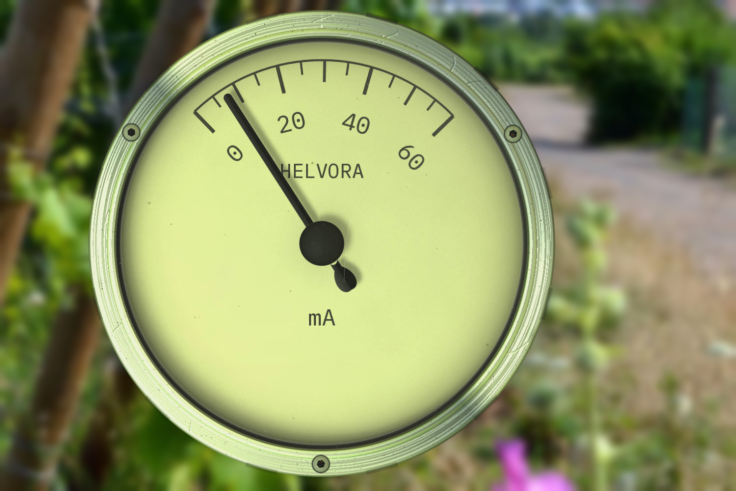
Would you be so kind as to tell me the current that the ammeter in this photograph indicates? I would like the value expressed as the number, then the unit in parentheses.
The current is 7.5 (mA)
